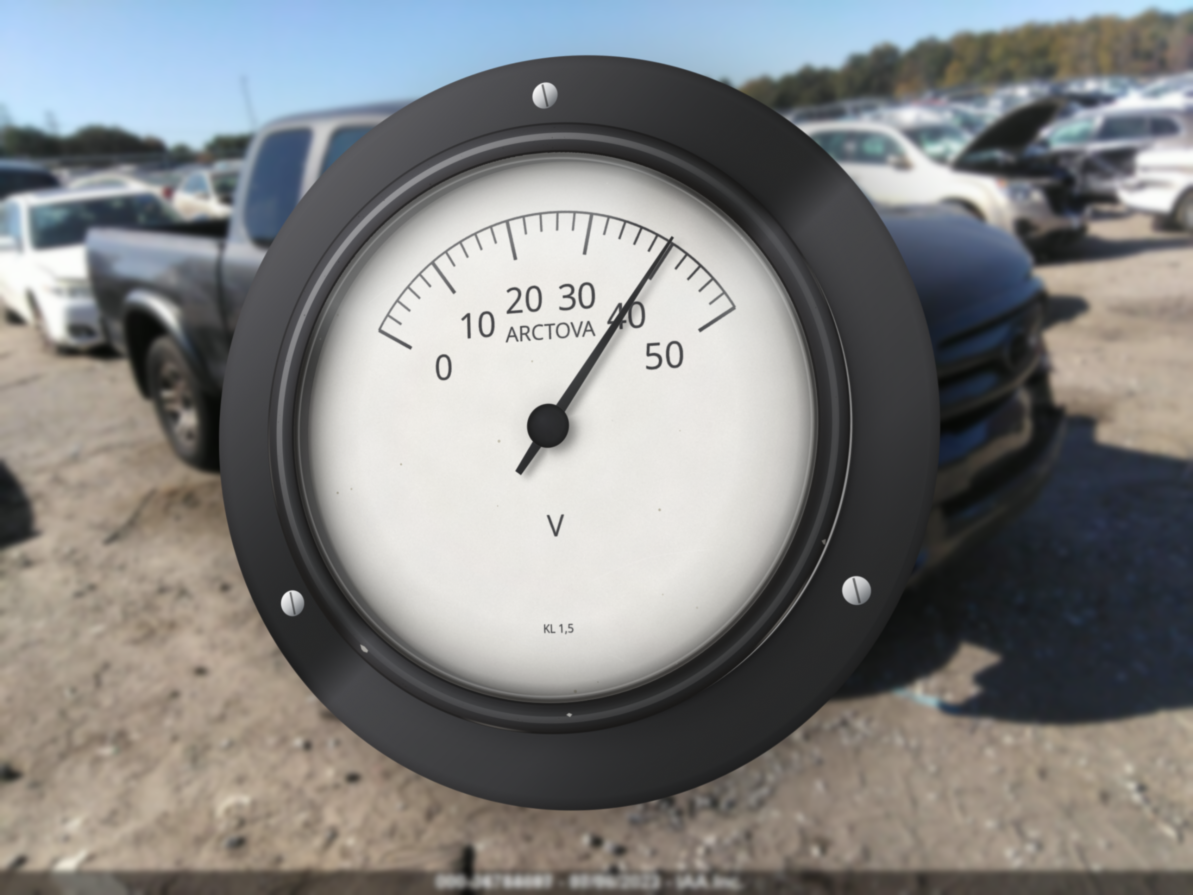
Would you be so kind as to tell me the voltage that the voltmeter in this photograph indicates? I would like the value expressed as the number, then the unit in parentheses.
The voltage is 40 (V)
